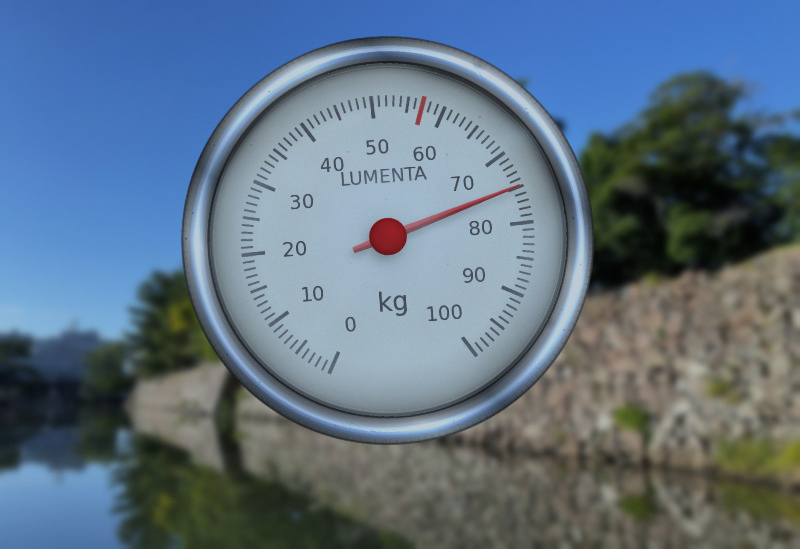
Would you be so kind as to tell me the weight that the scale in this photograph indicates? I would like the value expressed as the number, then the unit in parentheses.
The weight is 75 (kg)
